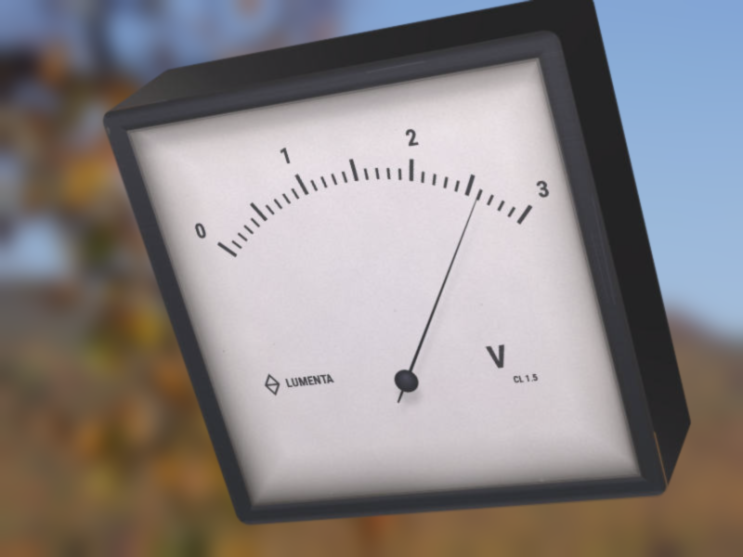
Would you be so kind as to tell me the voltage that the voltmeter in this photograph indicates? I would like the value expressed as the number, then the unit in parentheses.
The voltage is 2.6 (V)
